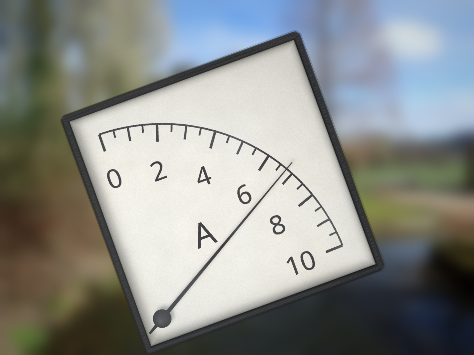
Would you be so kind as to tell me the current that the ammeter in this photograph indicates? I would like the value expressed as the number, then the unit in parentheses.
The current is 6.75 (A)
